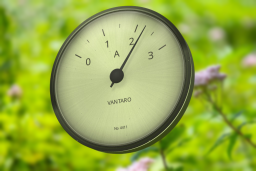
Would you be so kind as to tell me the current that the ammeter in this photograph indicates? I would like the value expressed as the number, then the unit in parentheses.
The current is 2.25 (A)
